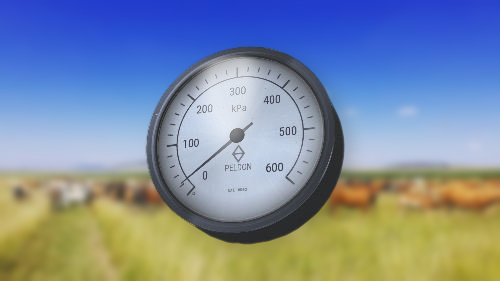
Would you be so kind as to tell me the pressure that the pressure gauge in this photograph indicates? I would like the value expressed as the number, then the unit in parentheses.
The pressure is 20 (kPa)
